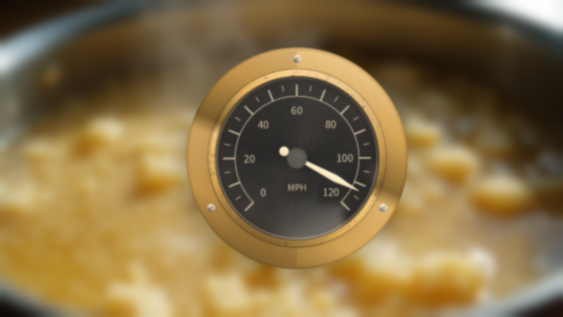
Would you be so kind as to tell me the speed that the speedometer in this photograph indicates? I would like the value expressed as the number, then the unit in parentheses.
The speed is 112.5 (mph)
